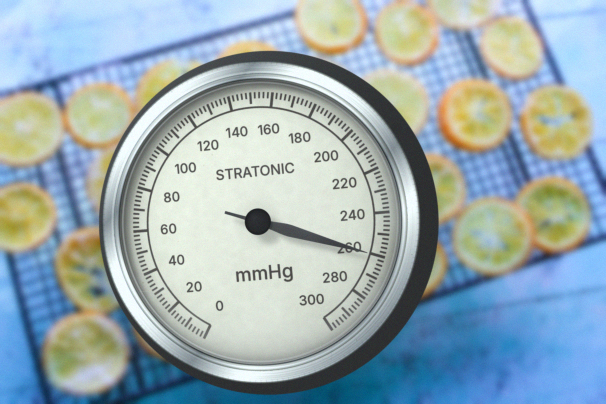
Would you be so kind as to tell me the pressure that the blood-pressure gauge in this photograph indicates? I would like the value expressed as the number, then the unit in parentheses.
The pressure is 260 (mmHg)
